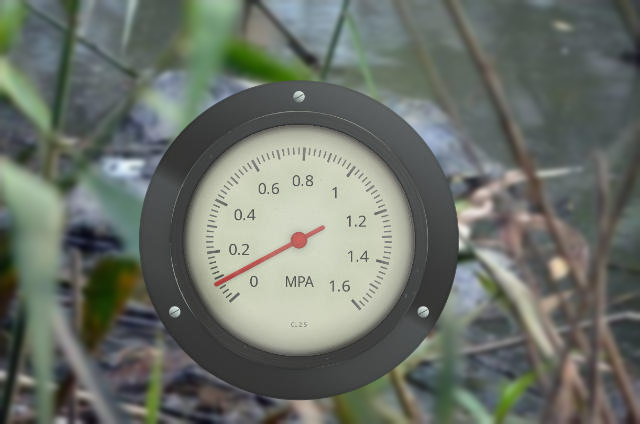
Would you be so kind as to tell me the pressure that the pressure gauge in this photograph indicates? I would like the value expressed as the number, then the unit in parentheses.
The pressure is 0.08 (MPa)
